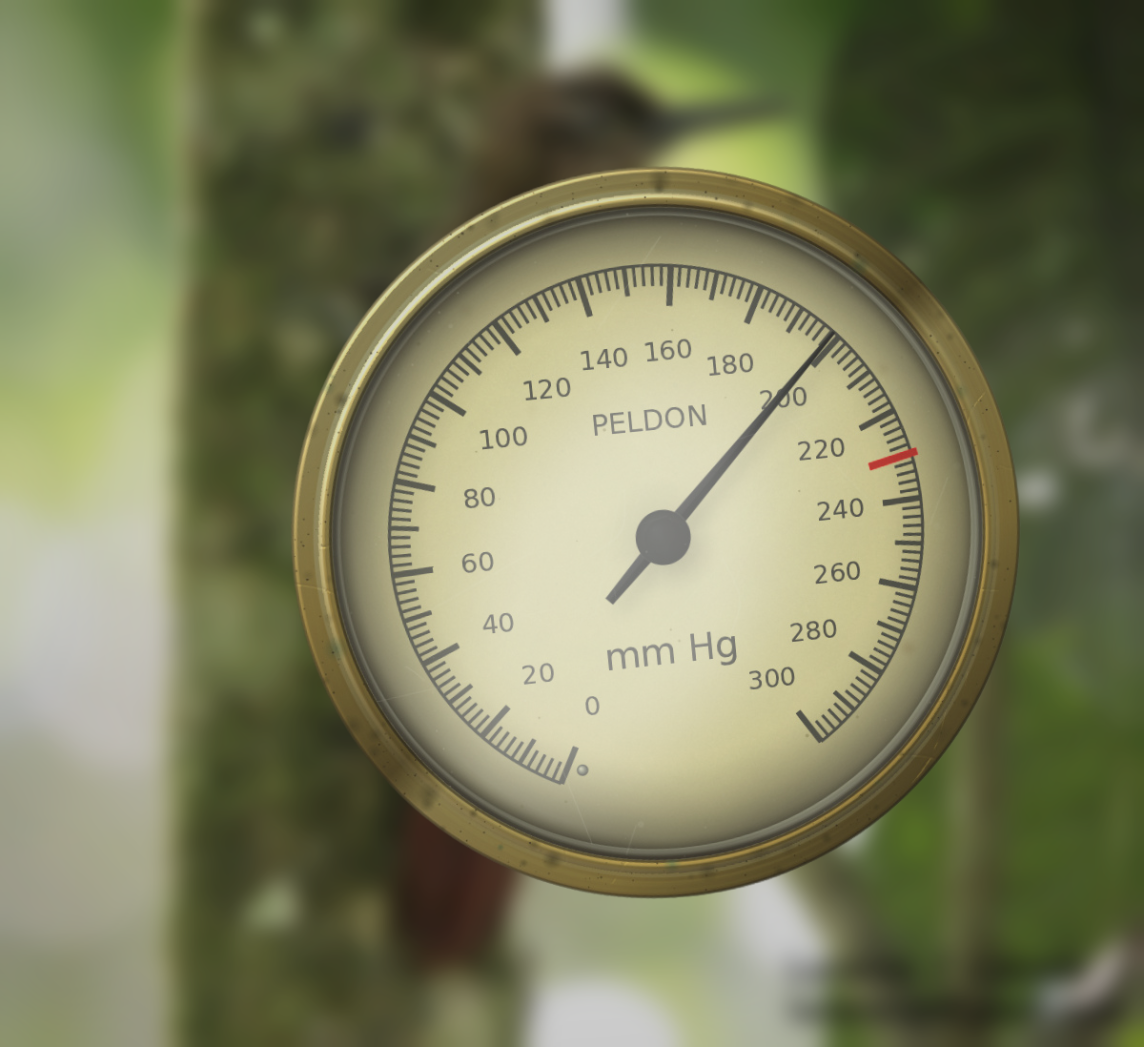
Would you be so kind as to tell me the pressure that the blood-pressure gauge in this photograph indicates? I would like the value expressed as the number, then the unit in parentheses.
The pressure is 198 (mmHg)
